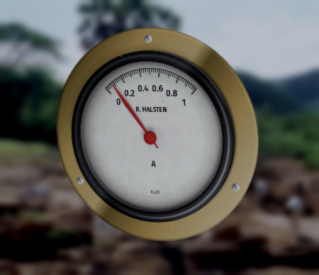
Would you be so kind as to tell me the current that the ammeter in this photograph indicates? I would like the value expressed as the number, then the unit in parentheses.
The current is 0.1 (A)
